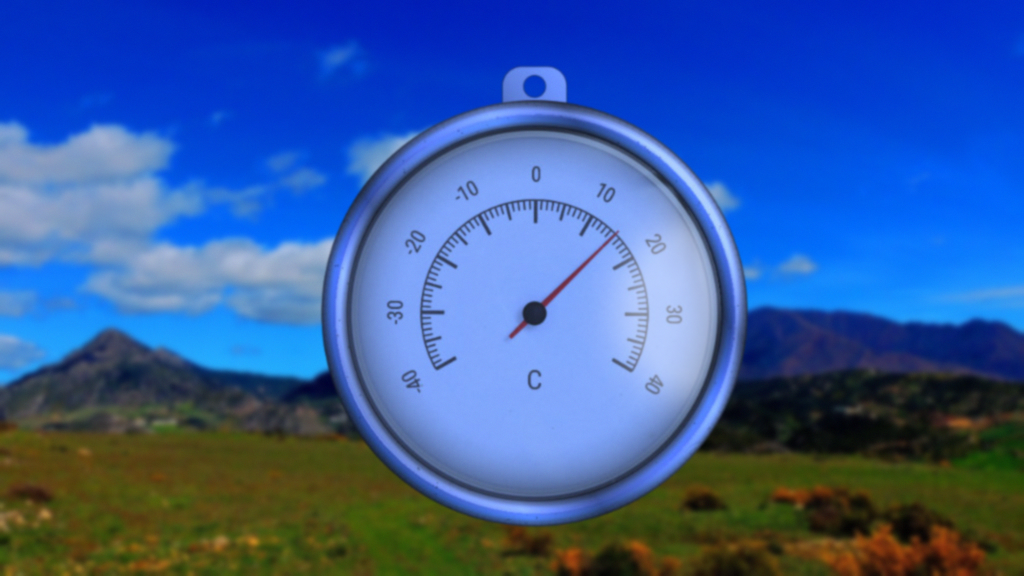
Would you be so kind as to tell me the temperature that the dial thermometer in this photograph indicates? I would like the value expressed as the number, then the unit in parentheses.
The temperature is 15 (°C)
